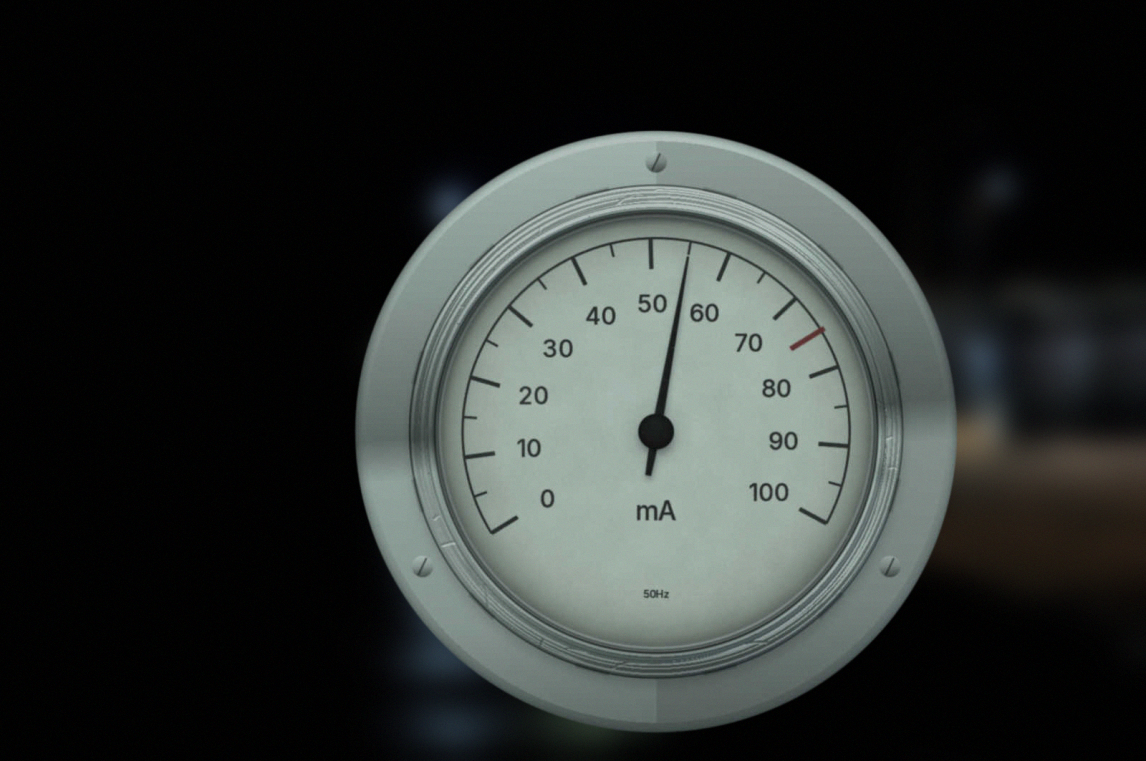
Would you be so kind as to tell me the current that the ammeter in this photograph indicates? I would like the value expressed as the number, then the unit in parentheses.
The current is 55 (mA)
